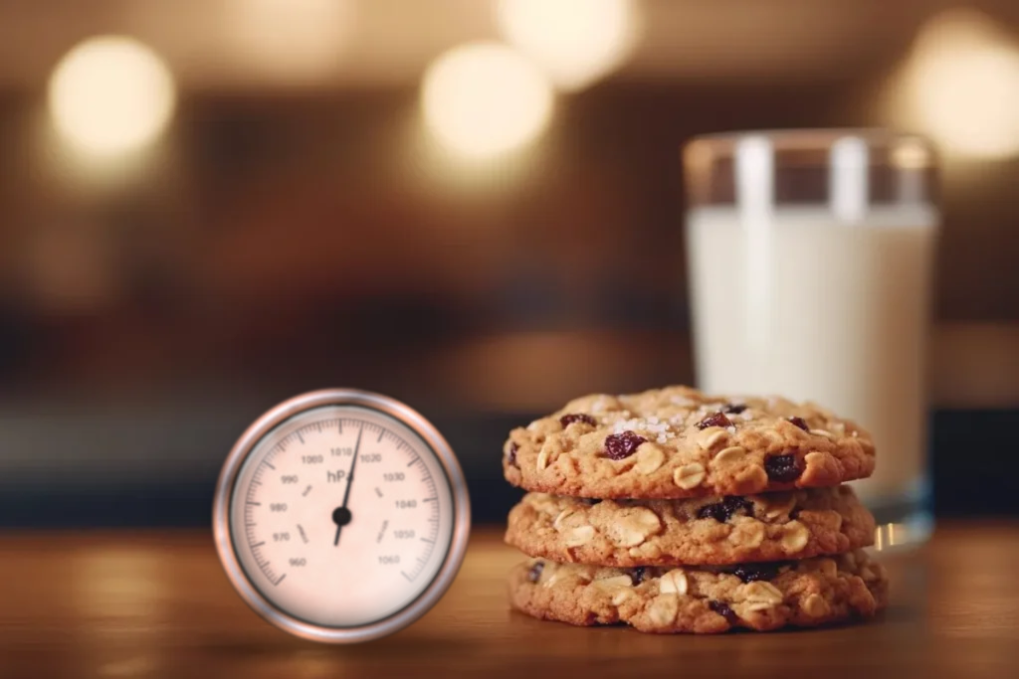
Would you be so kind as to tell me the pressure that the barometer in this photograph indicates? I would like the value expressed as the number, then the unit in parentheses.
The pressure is 1015 (hPa)
